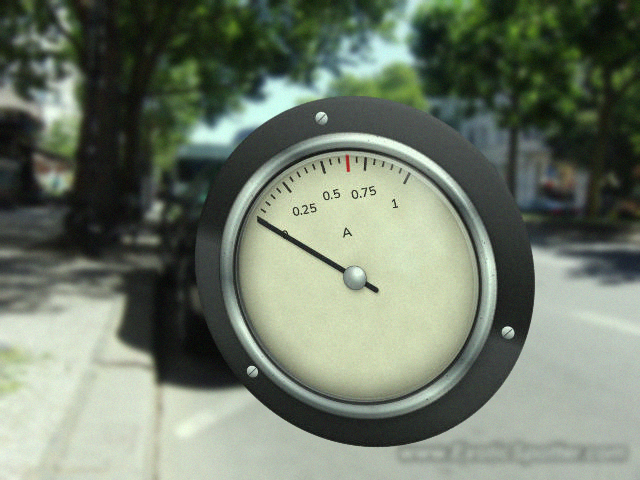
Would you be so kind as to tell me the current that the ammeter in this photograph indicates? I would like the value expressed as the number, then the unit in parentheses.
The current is 0 (A)
